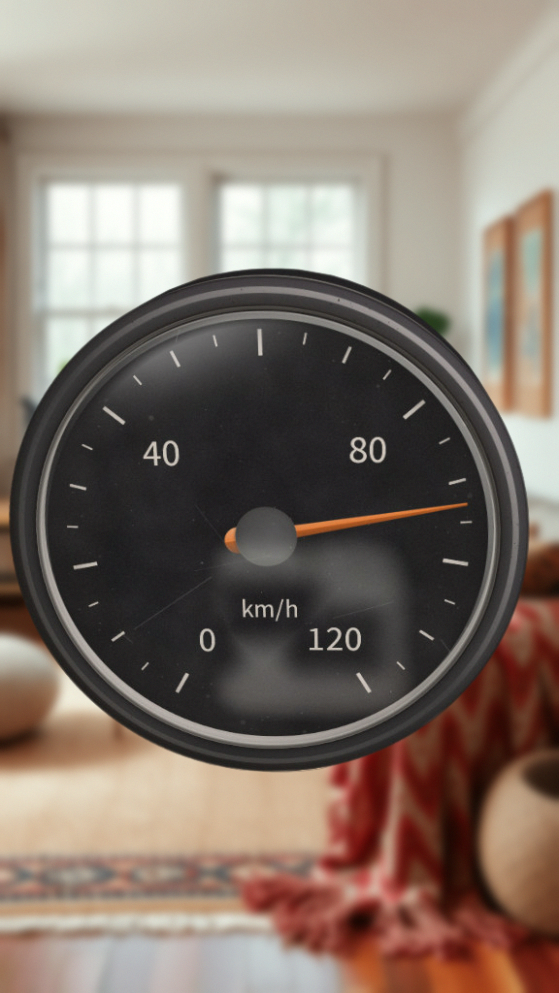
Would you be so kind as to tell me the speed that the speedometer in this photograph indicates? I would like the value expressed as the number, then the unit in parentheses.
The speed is 92.5 (km/h)
